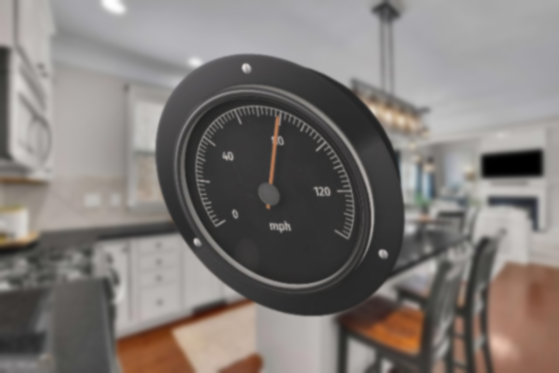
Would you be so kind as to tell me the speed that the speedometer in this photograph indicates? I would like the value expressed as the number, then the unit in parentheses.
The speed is 80 (mph)
